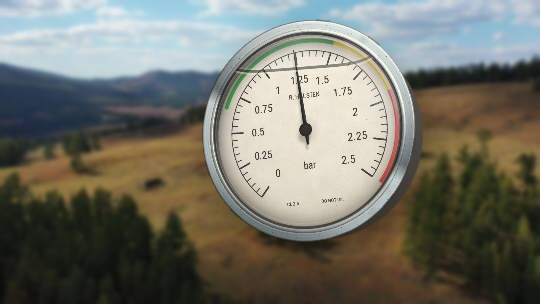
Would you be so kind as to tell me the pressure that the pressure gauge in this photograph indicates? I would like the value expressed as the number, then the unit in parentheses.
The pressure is 1.25 (bar)
